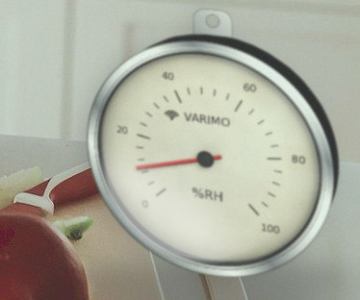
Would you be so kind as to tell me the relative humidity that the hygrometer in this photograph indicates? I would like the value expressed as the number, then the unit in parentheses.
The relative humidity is 10 (%)
